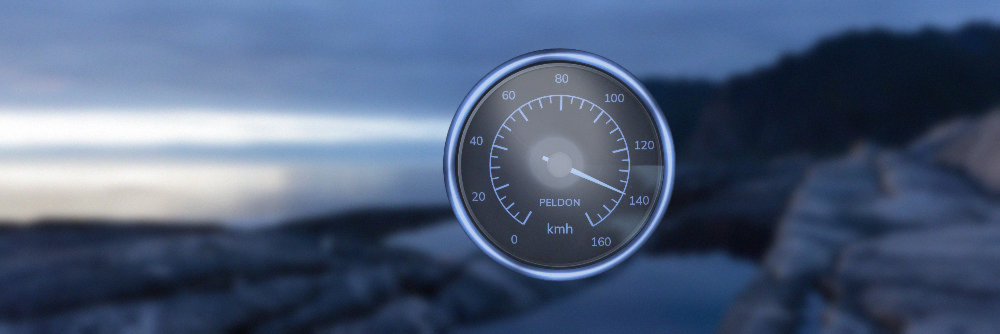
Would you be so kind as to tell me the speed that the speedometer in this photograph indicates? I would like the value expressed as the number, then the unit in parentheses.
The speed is 140 (km/h)
